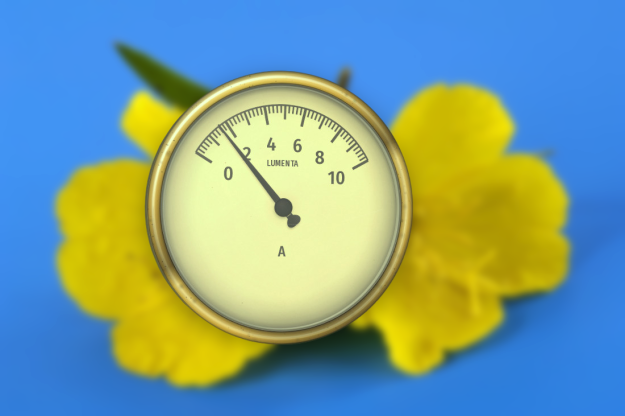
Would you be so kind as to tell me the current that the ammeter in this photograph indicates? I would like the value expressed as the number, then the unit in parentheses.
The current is 1.6 (A)
